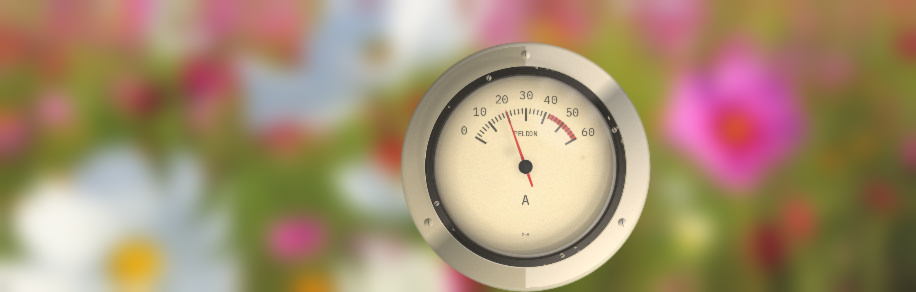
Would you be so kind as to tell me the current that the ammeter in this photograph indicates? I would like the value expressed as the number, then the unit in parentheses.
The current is 20 (A)
